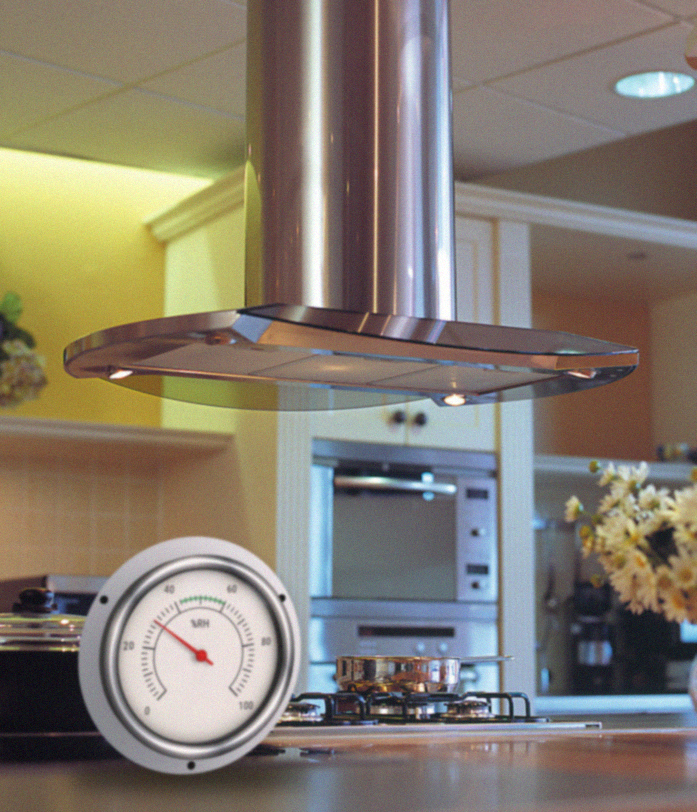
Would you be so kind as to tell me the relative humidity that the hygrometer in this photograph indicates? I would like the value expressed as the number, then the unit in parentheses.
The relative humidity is 30 (%)
